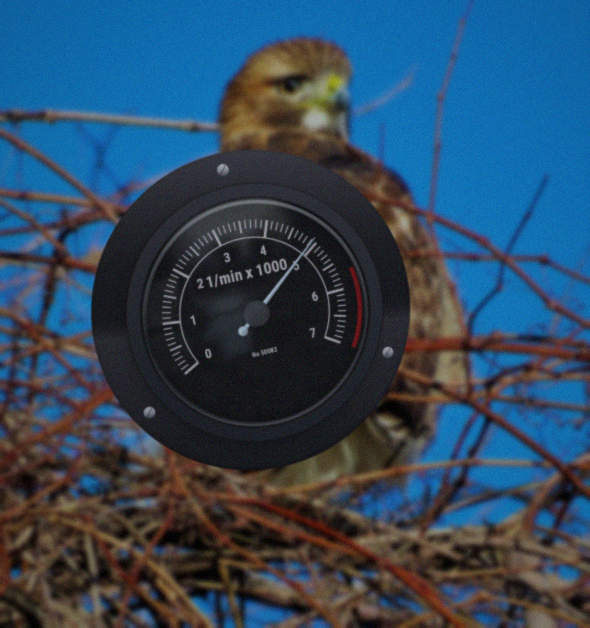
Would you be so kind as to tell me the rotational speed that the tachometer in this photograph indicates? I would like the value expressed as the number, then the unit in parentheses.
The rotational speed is 4900 (rpm)
